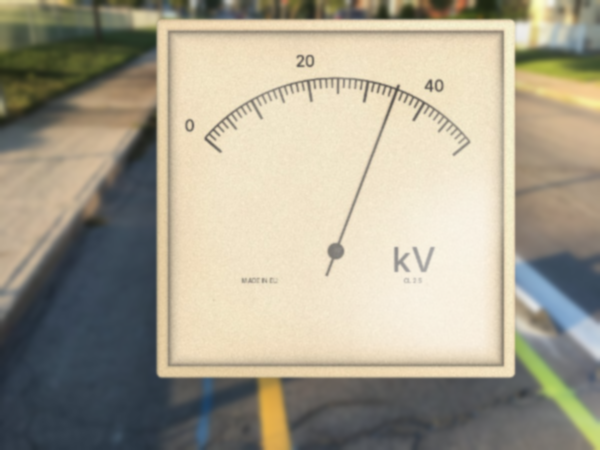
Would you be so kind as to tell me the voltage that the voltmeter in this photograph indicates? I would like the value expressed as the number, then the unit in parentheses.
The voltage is 35 (kV)
